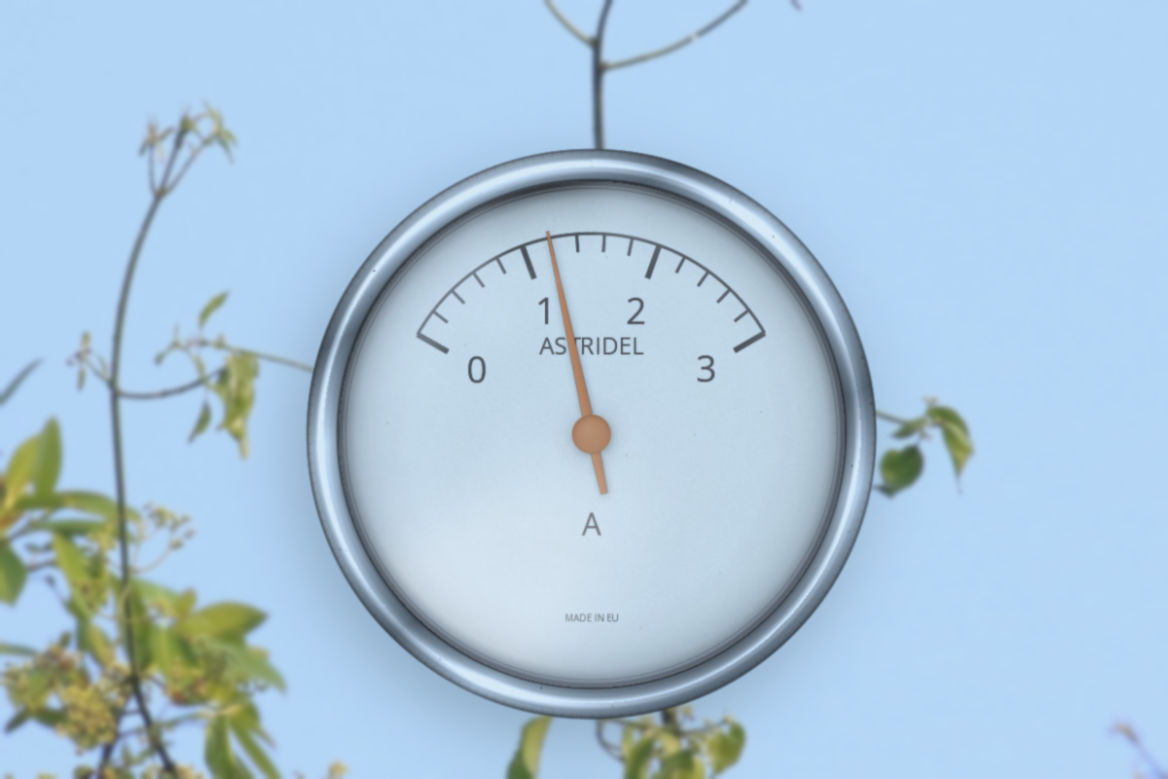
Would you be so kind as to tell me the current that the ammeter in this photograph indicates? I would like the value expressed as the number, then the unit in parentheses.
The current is 1.2 (A)
